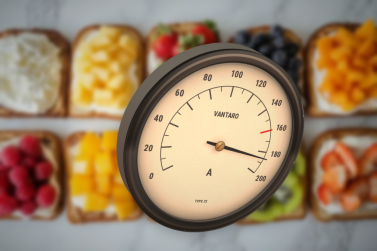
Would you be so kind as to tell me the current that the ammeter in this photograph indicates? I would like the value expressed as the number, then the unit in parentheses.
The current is 185 (A)
